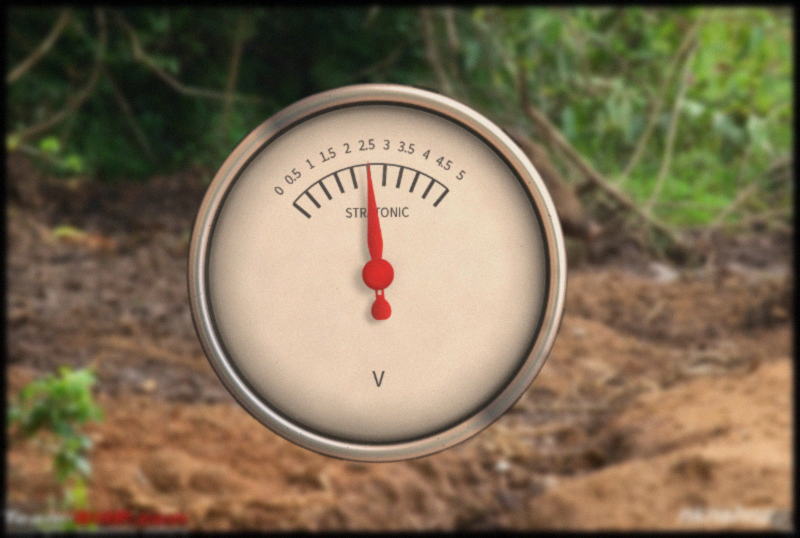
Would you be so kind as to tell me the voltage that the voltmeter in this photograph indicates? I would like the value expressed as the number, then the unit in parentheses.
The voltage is 2.5 (V)
